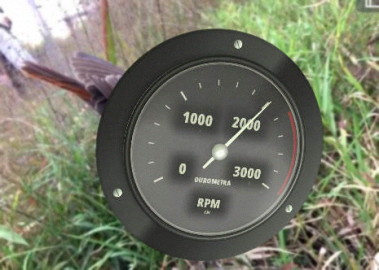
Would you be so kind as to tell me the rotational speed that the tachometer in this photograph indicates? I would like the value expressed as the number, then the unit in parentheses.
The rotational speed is 2000 (rpm)
